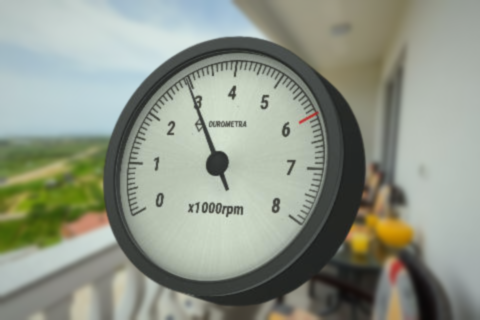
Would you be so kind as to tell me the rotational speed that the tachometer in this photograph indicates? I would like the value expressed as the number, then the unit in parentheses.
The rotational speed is 3000 (rpm)
